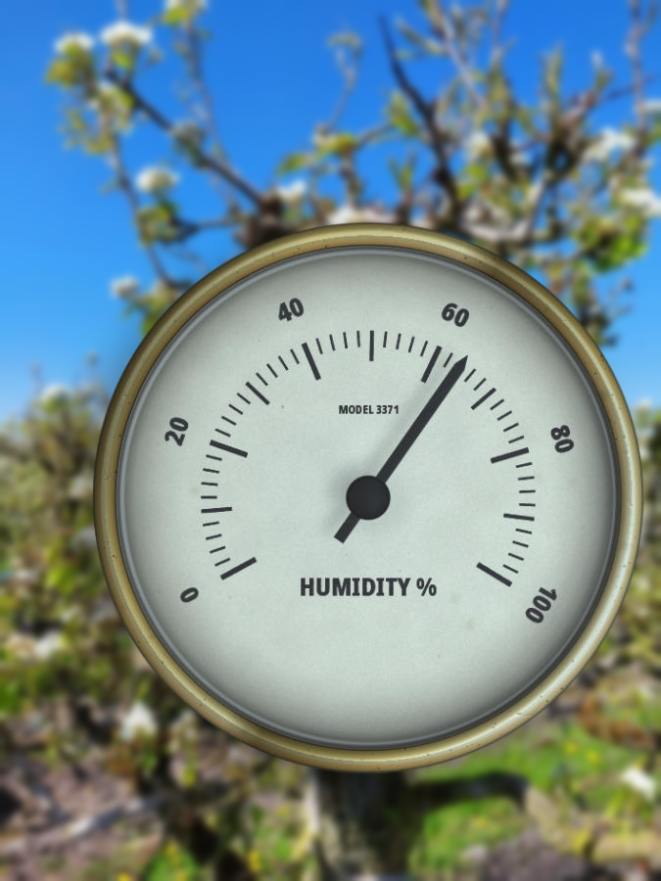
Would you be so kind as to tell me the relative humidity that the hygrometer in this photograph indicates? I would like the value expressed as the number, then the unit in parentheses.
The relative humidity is 64 (%)
